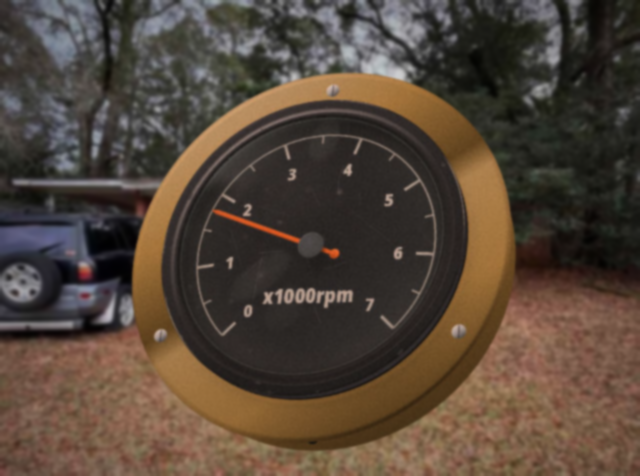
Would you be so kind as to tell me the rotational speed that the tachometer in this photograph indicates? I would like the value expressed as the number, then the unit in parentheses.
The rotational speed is 1750 (rpm)
